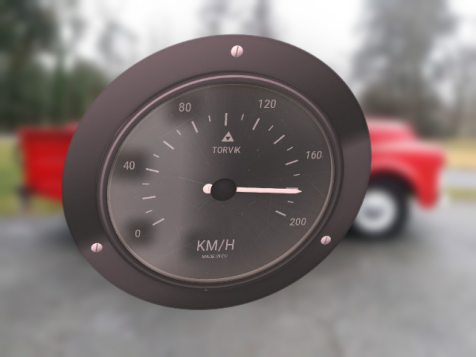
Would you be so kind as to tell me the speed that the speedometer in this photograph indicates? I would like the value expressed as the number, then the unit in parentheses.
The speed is 180 (km/h)
